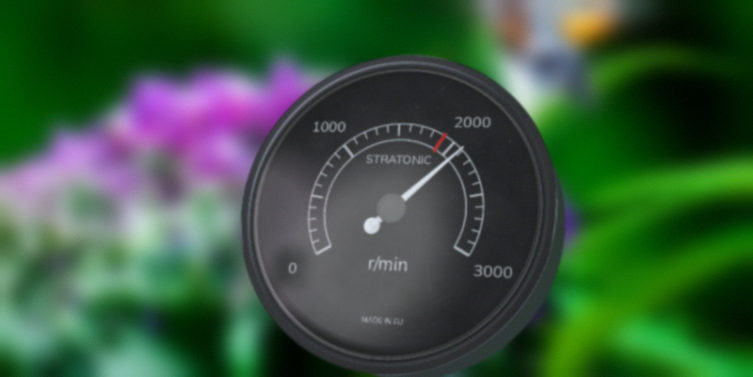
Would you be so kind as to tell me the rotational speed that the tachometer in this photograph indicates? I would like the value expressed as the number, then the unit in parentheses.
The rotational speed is 2100 (rpm)
